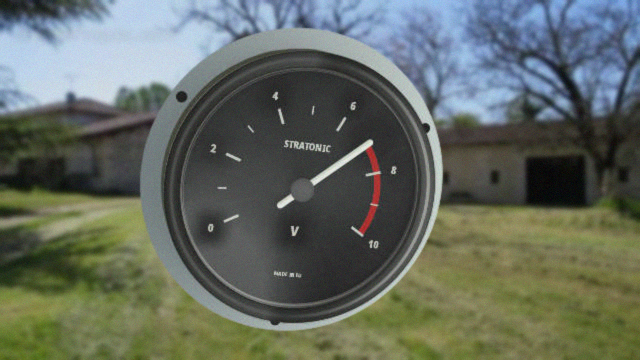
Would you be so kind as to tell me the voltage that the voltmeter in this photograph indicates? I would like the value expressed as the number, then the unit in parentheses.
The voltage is 7 (V)
